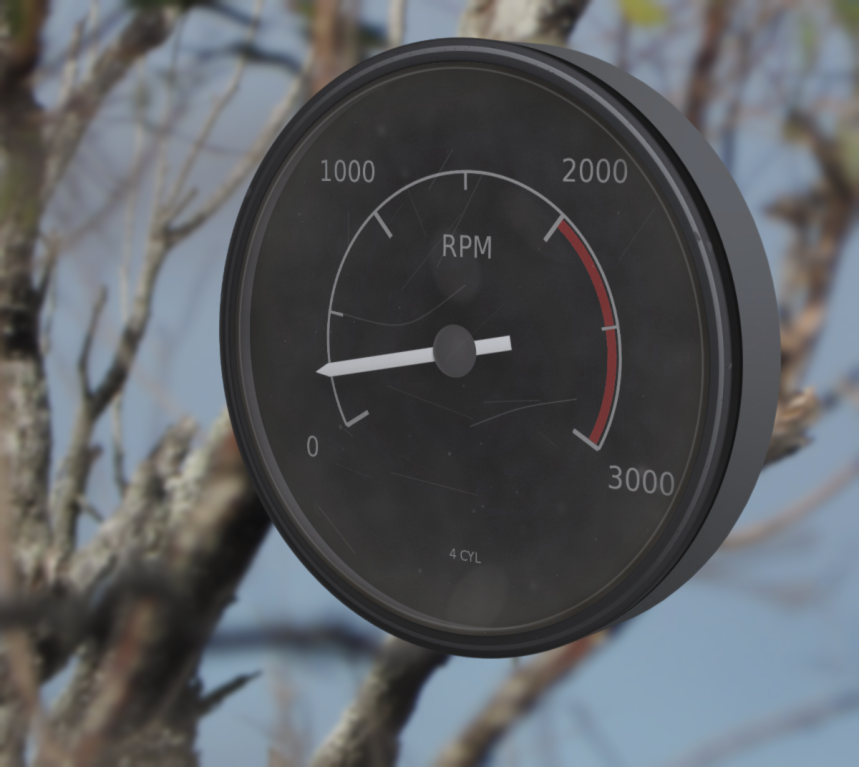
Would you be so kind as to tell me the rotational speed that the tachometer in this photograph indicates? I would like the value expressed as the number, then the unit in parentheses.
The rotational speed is 250 (rpm)
